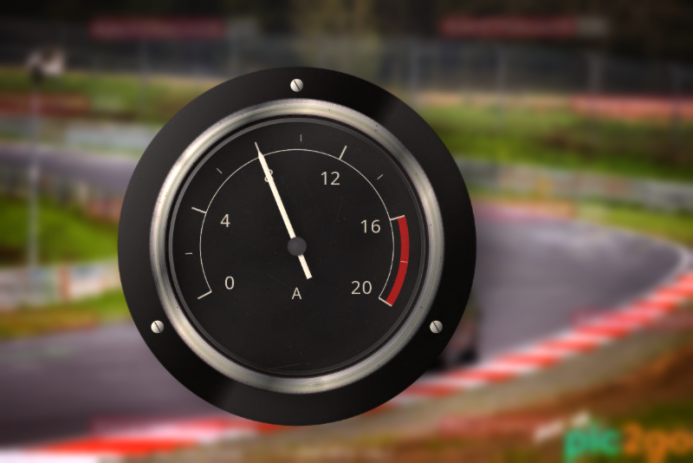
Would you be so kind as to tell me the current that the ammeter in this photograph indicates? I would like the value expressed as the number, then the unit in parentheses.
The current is 8 (A)
